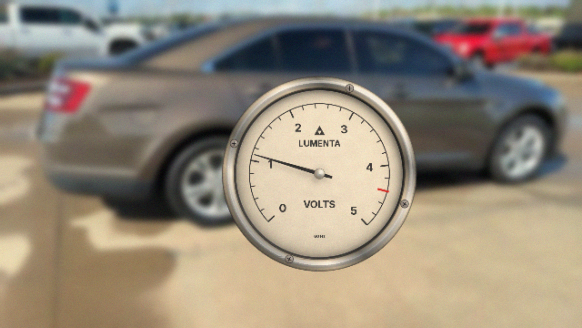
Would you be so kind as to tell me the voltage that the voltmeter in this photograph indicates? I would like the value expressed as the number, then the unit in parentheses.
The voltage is 1.1 (V)
